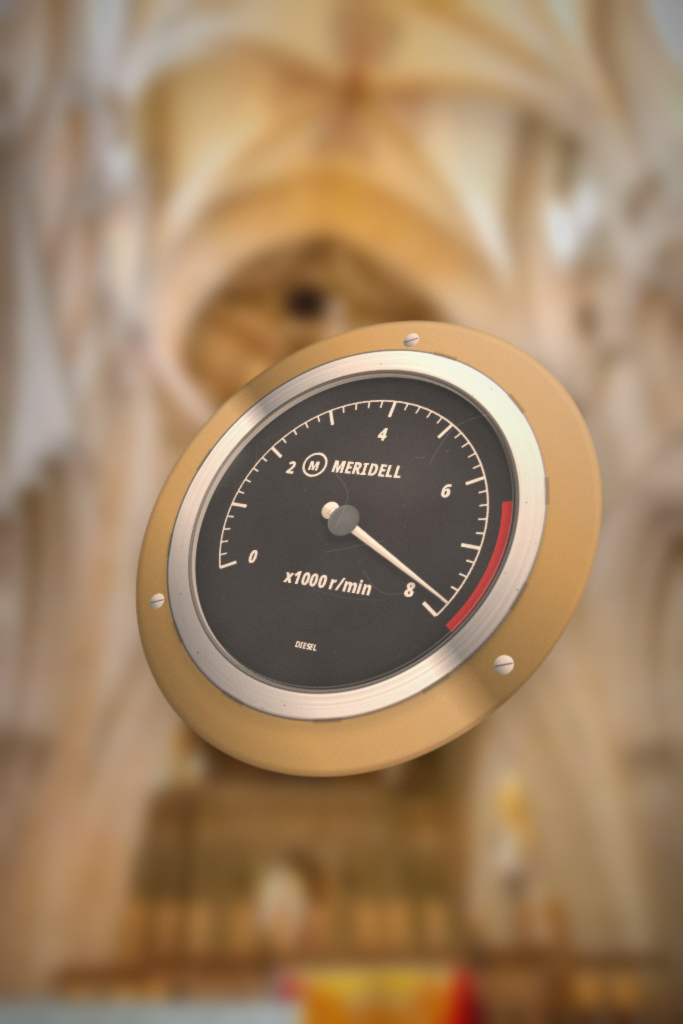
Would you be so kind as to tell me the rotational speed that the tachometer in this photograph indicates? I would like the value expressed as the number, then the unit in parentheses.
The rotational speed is 7800 (rpm)
